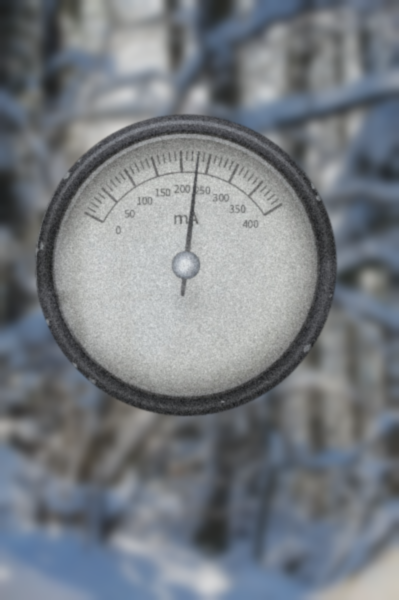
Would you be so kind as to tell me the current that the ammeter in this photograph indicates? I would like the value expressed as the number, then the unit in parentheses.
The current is 230 (mA)
